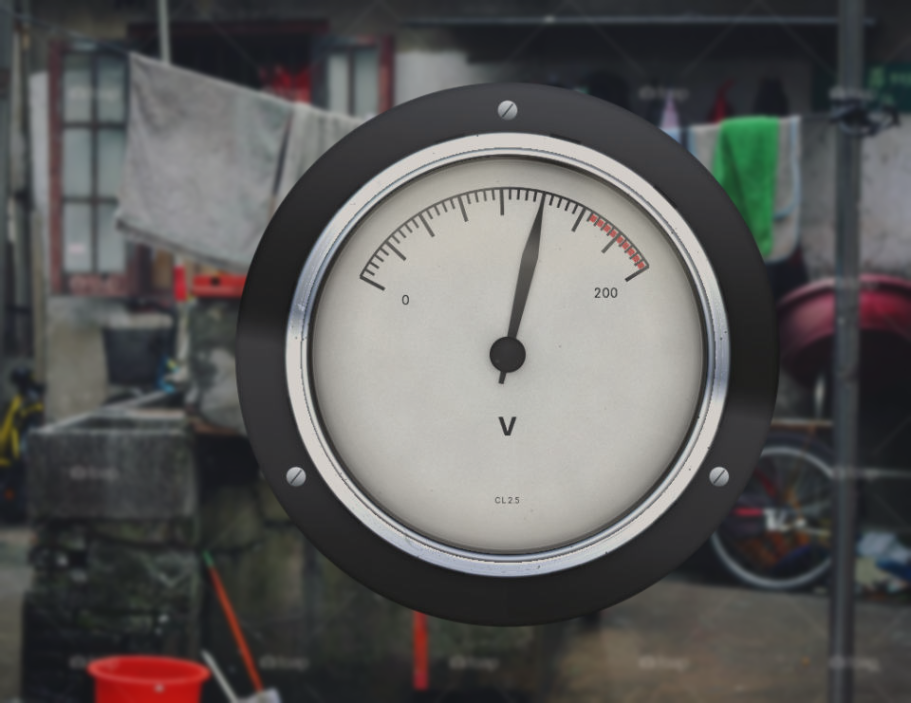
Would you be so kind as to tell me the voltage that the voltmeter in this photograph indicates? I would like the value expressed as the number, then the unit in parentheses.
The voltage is 125 (V)
